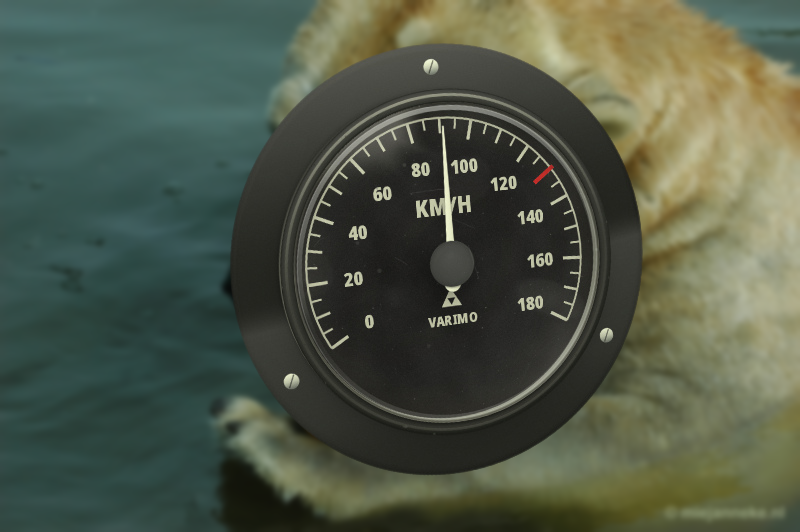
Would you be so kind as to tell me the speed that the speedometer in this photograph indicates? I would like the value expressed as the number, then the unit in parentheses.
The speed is 90 (km/h)
